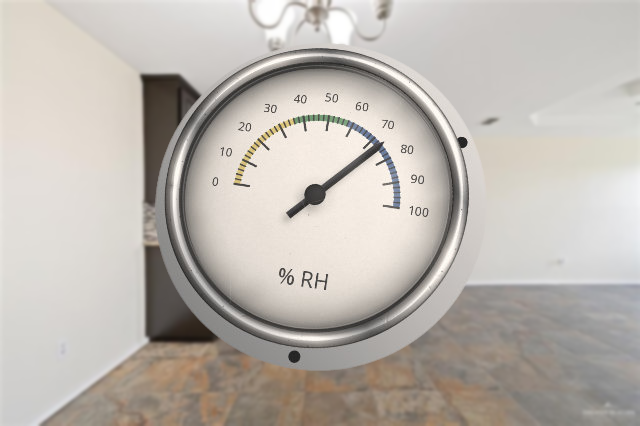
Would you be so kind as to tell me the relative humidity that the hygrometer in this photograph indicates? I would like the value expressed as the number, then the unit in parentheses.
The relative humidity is 74 (%)
